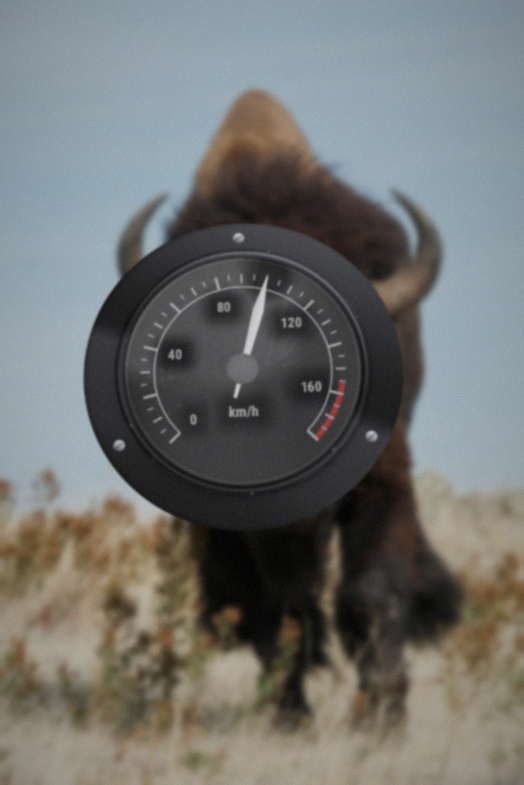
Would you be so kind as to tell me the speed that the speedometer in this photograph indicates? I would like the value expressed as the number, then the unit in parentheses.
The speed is 100 (km/h)
